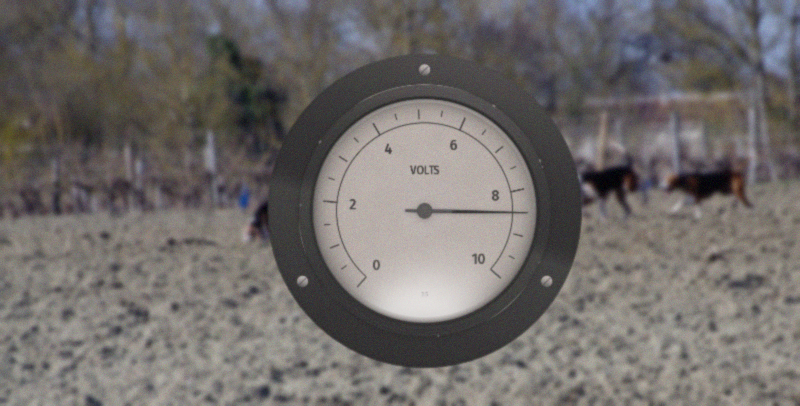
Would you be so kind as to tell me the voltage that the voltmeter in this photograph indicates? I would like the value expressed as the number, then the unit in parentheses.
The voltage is 8.5 (V)
